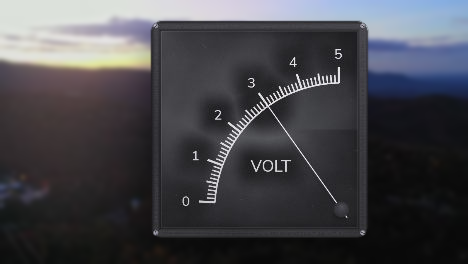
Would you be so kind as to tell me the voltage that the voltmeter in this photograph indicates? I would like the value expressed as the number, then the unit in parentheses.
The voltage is 3 (V)
